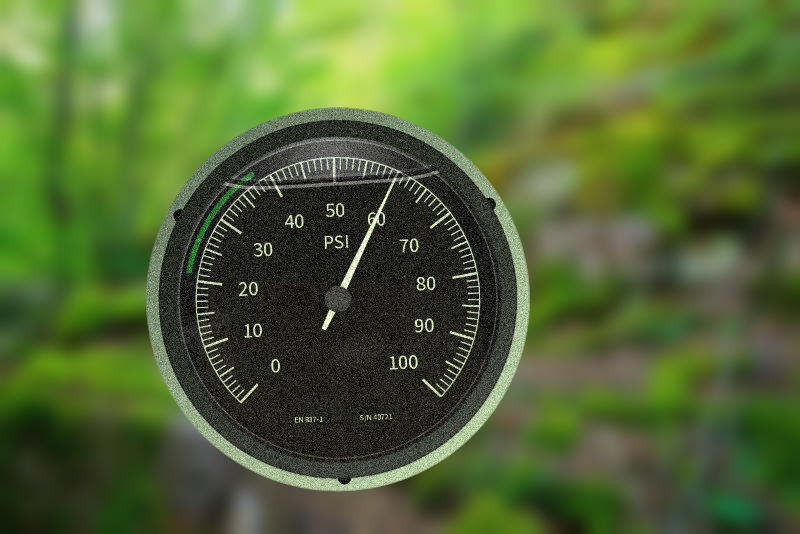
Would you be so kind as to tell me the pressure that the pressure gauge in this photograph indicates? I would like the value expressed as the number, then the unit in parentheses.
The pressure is 60 (psi)
